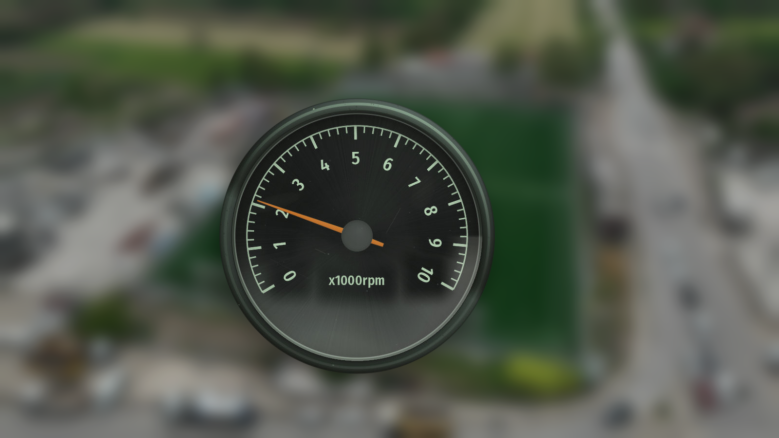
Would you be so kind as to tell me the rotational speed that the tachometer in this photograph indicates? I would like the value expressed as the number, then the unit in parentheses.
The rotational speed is 2100 (rpm)
